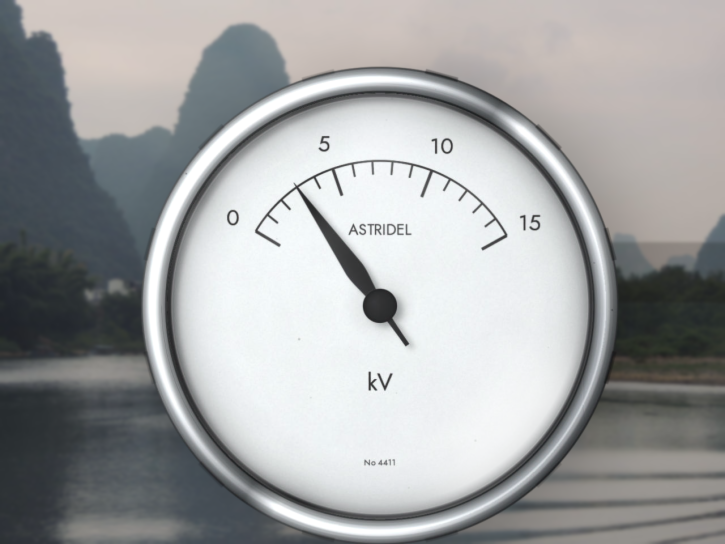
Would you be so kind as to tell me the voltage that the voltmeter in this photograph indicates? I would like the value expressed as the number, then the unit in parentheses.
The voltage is 3 (kV)
